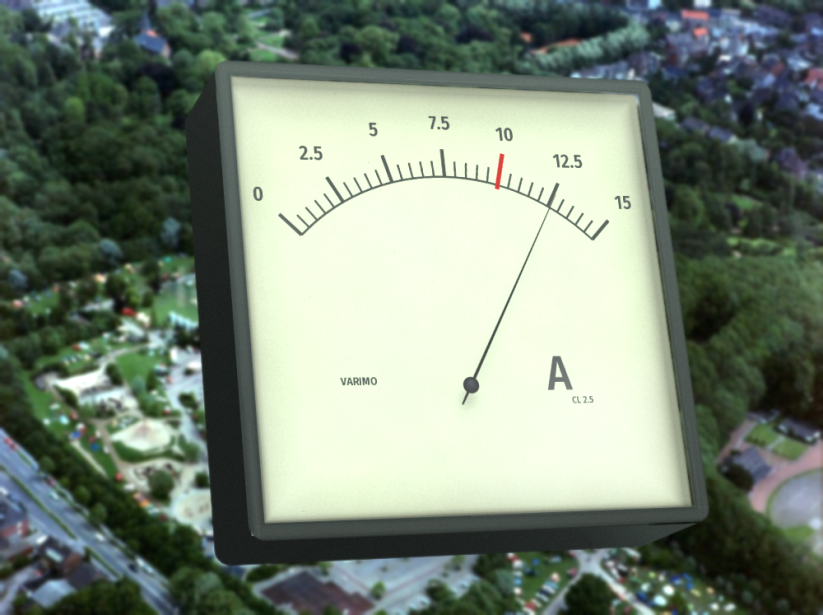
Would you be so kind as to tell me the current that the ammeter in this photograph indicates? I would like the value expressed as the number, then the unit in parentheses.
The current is 12.5 (A)
